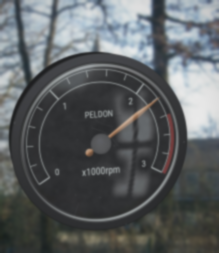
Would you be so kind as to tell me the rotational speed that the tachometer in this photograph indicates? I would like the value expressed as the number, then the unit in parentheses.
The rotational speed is 2200 (rpm)
